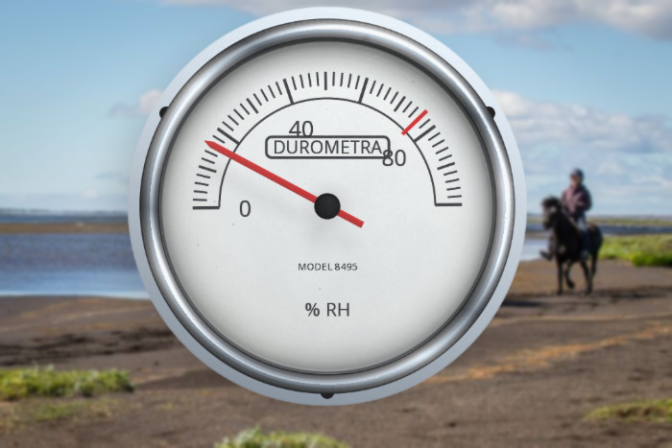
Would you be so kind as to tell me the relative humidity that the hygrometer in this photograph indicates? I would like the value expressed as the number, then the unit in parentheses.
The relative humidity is 16 (%)
